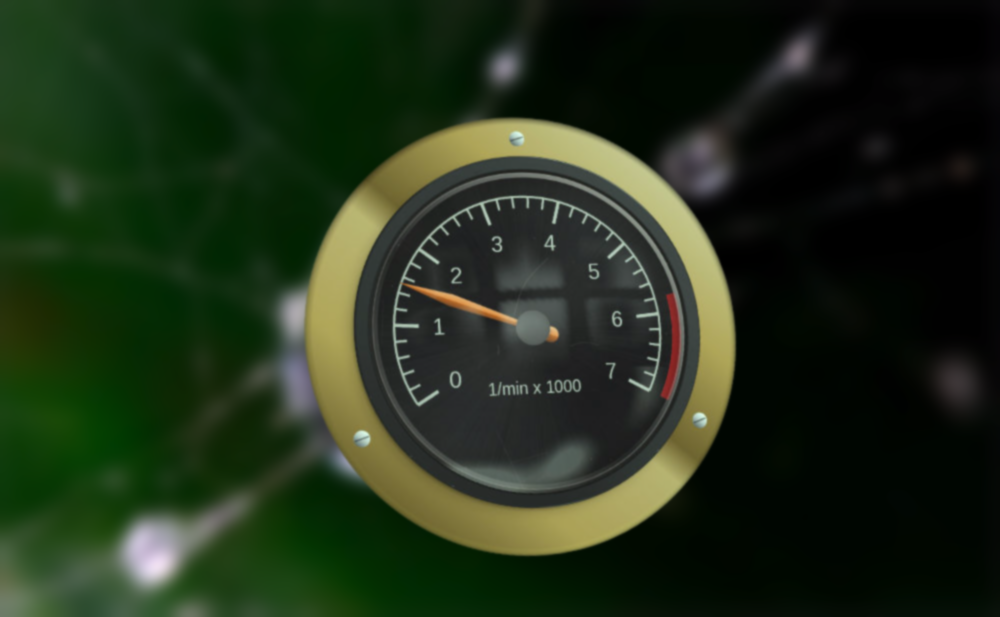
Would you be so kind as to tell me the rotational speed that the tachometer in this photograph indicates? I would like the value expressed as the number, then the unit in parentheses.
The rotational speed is 1500 (rpm)
